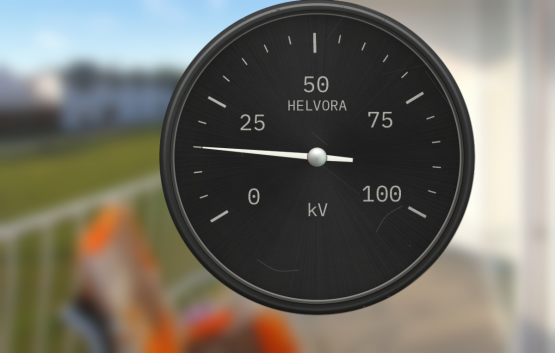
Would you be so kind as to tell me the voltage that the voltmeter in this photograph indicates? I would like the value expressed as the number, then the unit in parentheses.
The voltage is 15 (kV)
